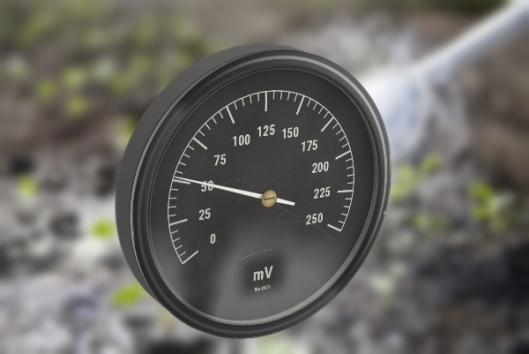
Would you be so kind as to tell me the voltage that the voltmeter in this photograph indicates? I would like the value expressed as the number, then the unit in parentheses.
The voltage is 52.5 (mV)
